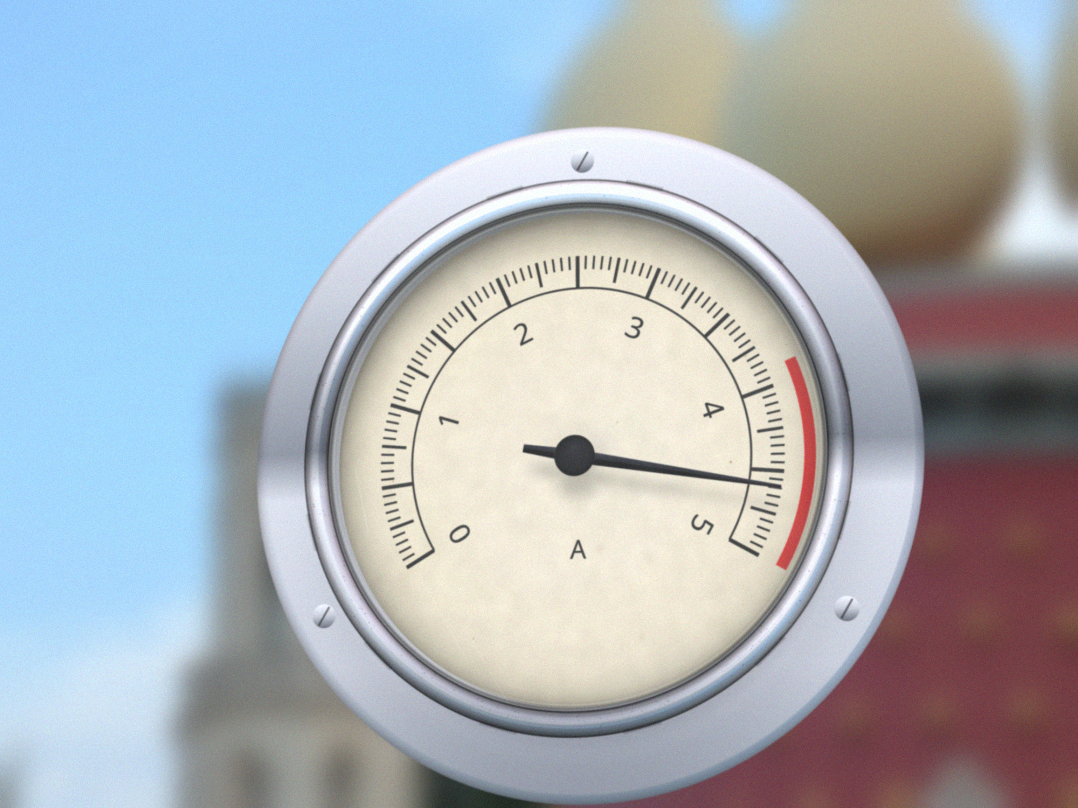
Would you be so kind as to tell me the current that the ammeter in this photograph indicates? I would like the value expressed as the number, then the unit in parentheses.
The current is 4.6 (A)
